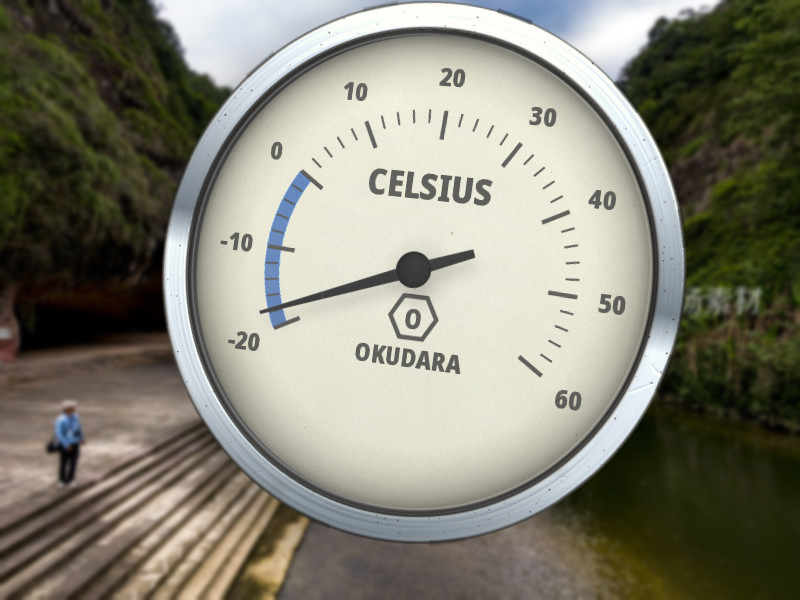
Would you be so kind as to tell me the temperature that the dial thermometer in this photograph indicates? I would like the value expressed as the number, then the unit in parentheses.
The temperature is -18 (°C)
